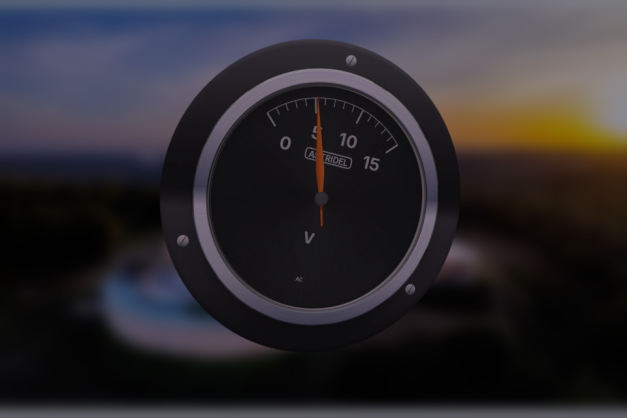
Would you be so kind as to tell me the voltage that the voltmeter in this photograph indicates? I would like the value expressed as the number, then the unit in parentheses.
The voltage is 5 (V)
